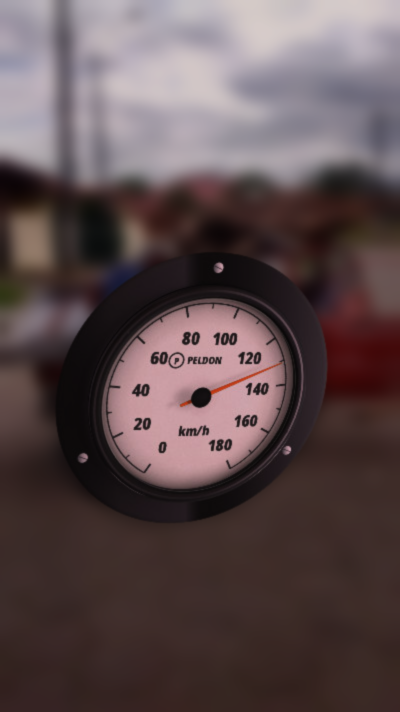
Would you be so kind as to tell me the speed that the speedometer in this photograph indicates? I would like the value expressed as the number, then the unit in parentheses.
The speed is 130 (km/h)
